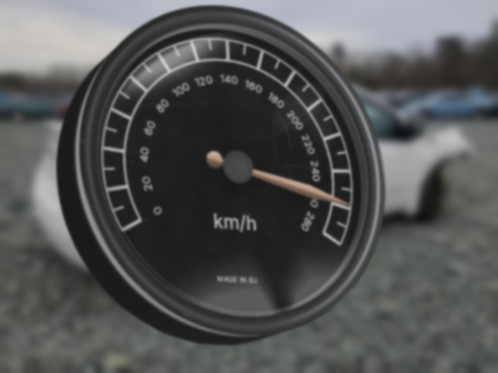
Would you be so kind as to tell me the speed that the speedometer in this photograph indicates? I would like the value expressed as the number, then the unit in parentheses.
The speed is 260 (km/h)
